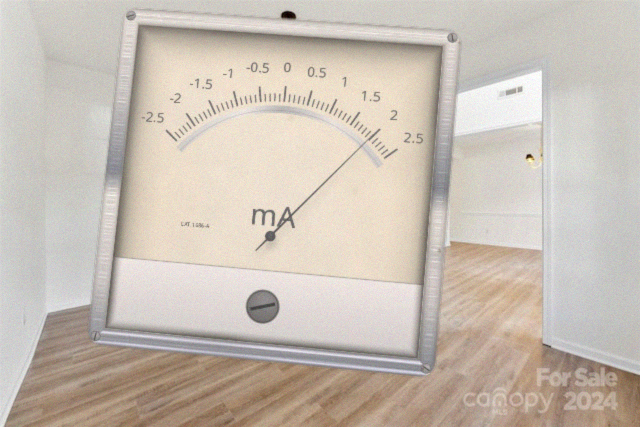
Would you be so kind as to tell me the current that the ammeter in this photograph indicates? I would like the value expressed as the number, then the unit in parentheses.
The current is 2 (mA)
